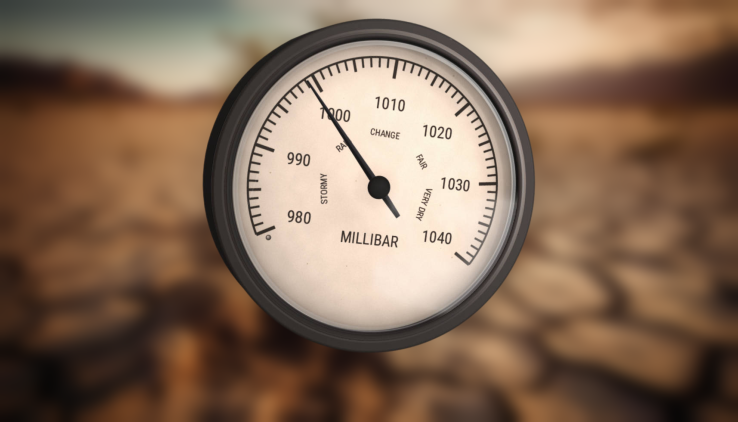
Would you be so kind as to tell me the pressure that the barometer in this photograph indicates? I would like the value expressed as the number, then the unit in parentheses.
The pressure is 999 (mbar)
